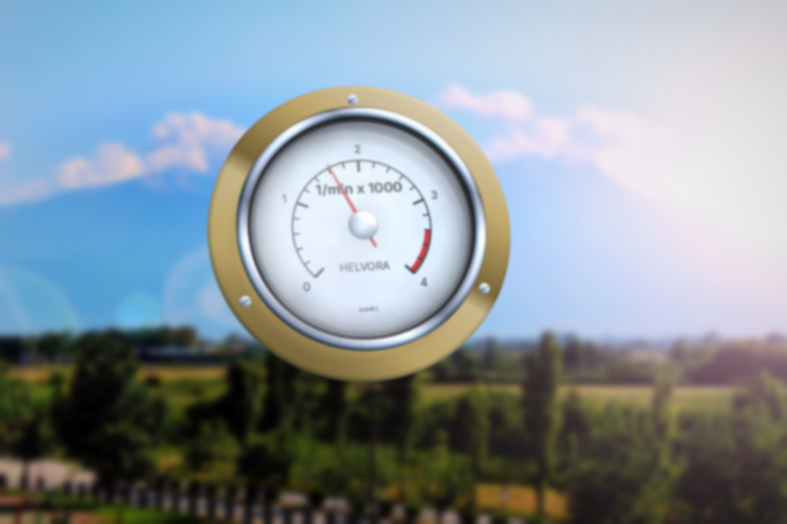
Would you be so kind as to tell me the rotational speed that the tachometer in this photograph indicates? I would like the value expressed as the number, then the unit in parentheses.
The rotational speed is 1600 (rpm)
